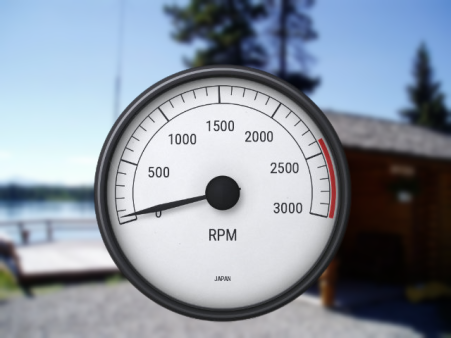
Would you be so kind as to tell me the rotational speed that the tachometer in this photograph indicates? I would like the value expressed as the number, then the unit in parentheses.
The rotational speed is 50 (rpm)
